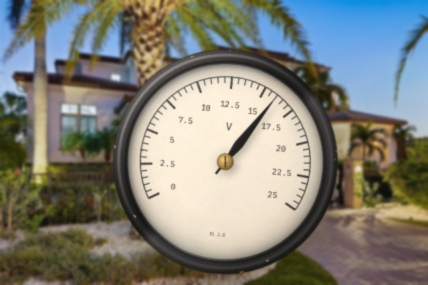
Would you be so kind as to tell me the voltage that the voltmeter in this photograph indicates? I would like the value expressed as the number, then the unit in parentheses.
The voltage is 16 (V)
